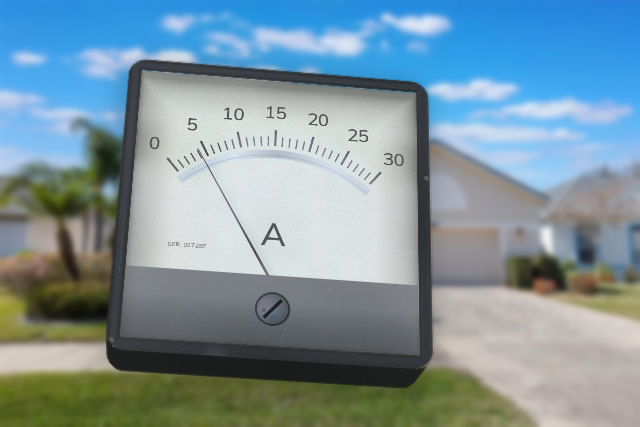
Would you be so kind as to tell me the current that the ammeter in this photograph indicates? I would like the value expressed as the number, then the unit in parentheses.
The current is 4 (A)
